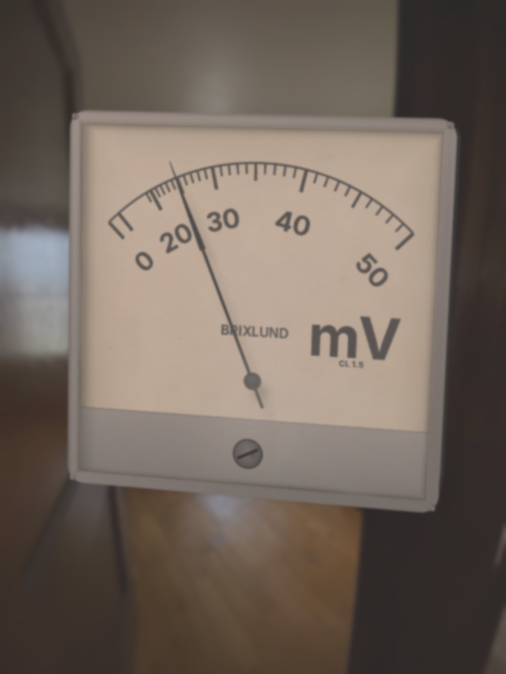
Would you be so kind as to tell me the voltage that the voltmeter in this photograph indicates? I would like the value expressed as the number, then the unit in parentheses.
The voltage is 25 (mV)
